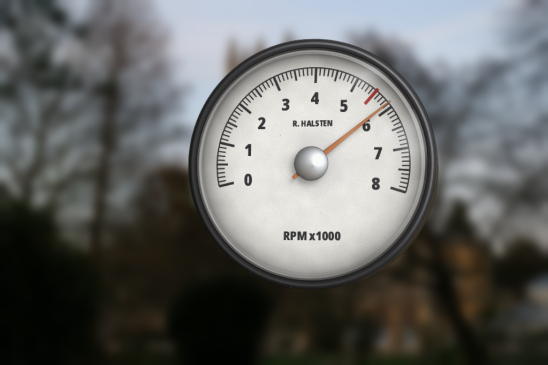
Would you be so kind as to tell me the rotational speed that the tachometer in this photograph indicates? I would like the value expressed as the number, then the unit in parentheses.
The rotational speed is 5900 (rpm)
